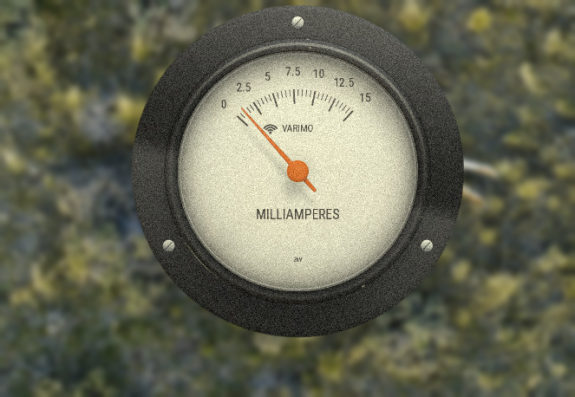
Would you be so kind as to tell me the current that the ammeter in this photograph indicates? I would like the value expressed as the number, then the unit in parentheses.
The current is 1 (mA)
